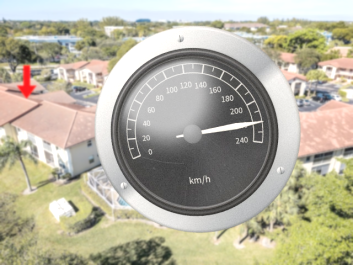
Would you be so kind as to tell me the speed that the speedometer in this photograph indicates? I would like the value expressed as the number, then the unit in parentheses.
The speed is 220 (km/h)
